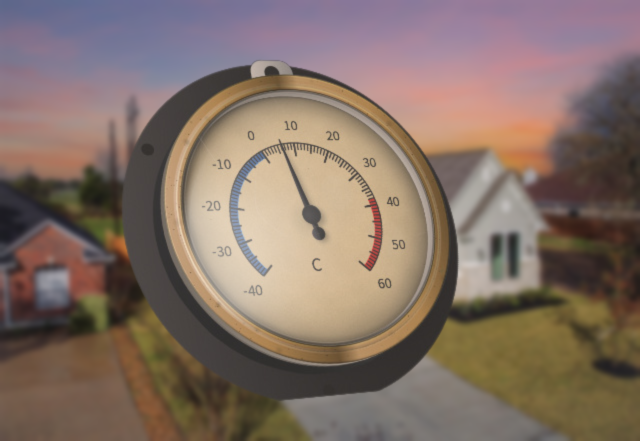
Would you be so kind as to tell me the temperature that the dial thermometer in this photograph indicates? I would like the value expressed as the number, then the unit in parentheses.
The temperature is 5 (°C)
